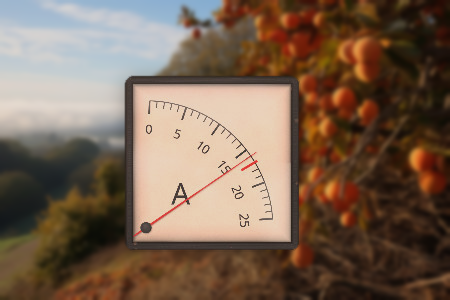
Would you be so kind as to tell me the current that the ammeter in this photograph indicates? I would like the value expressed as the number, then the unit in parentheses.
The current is 16 (A)
